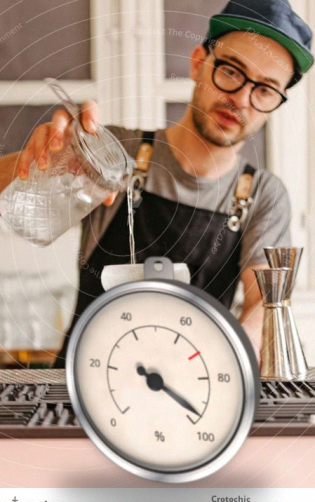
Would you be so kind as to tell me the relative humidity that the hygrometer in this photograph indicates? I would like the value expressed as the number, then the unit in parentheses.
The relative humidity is 95 (%)
